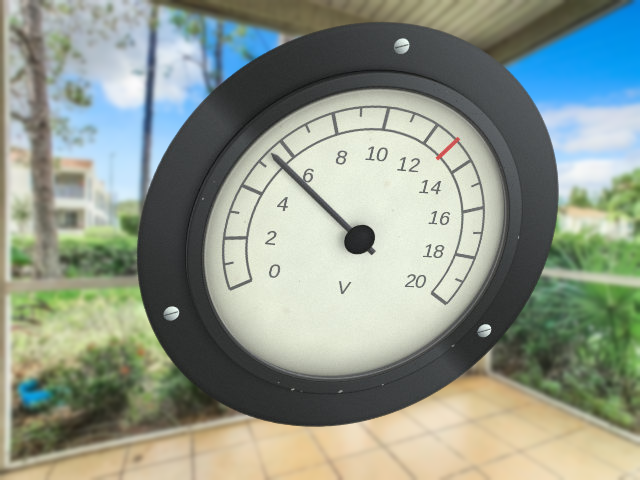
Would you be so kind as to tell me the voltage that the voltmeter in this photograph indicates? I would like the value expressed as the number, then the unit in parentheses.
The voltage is 5.5 (V)
